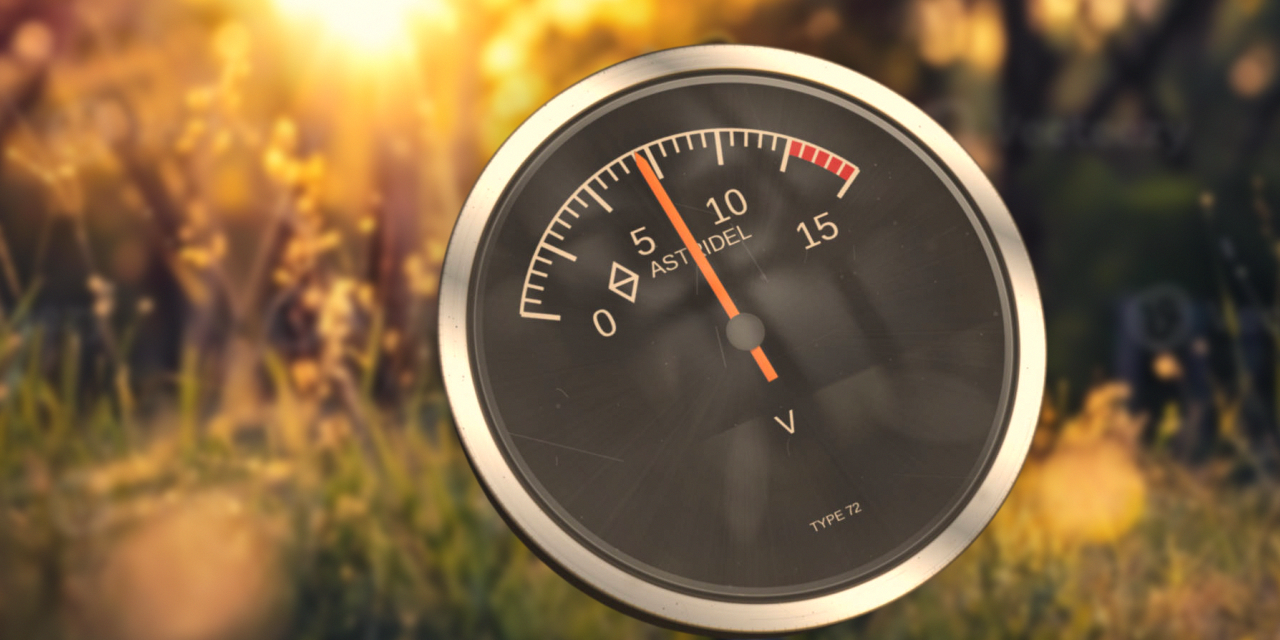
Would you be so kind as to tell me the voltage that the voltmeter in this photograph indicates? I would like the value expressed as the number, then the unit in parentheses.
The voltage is 7 (V)
